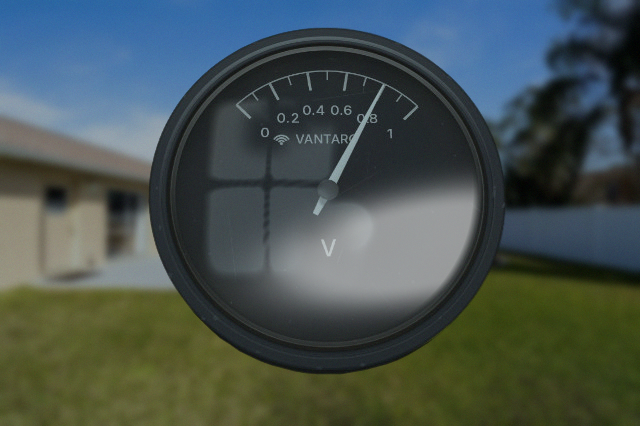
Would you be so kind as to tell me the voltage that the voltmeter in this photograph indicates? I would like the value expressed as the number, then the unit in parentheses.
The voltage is 0.8 (V)
